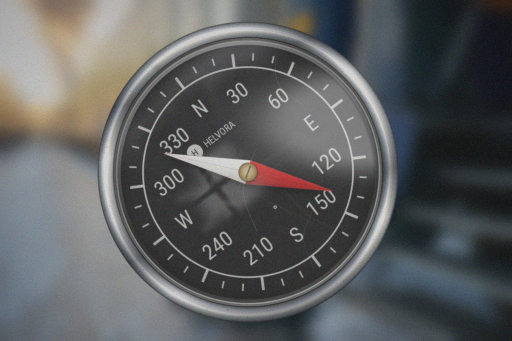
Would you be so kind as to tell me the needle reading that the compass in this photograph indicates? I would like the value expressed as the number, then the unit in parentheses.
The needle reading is 140 (°)
